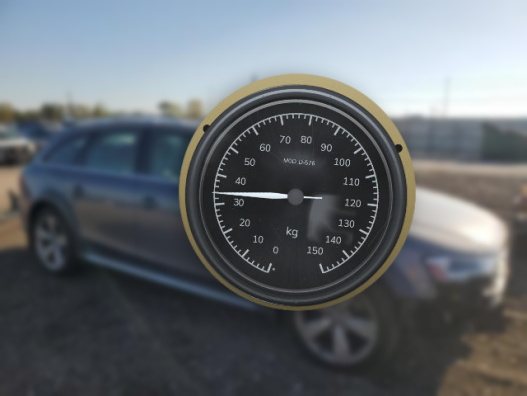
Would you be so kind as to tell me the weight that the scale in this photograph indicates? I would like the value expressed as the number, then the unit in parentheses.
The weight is 34 (kg)
